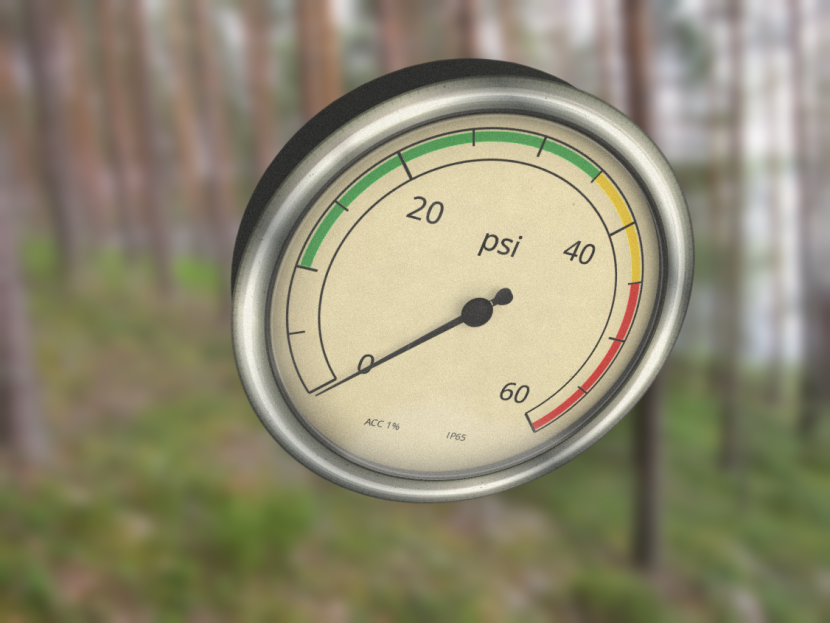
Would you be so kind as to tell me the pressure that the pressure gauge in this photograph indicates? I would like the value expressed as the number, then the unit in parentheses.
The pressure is 0 (psi)
